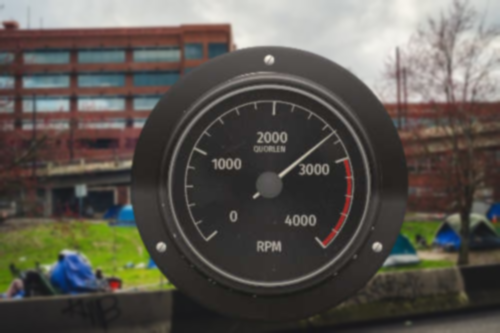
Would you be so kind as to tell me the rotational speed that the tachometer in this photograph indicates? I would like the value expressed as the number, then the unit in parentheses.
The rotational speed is 2700 (rpm)
